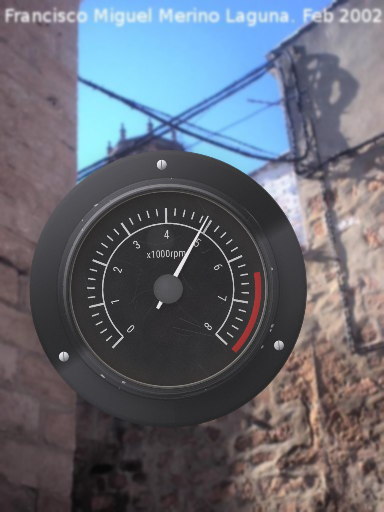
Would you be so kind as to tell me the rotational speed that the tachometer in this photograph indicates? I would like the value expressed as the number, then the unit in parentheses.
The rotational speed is 4900 (rpm)
